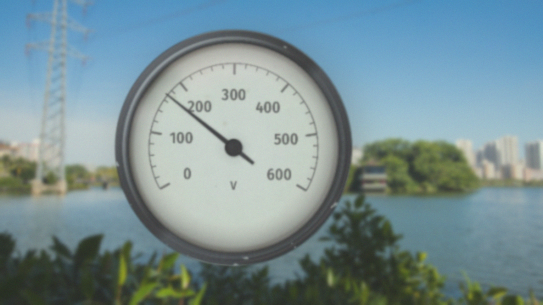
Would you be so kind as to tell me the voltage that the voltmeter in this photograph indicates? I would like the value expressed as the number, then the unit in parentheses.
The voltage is 170 (V)
